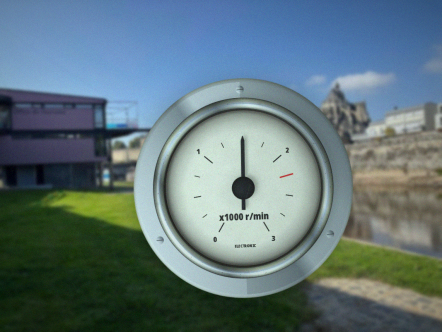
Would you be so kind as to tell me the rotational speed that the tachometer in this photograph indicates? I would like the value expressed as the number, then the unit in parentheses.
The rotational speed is 1500 (rpm)
